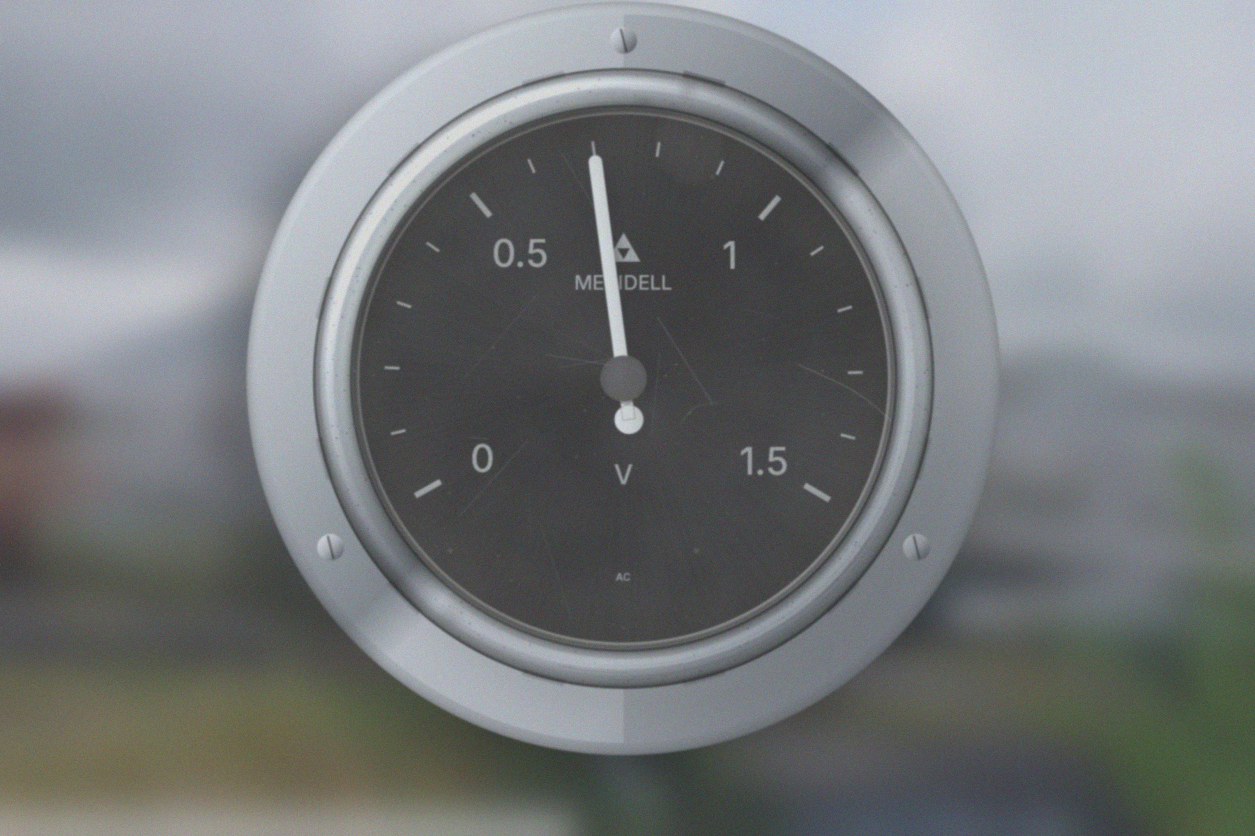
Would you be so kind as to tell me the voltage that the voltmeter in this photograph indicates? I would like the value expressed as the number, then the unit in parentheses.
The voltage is 0.7 (V)
